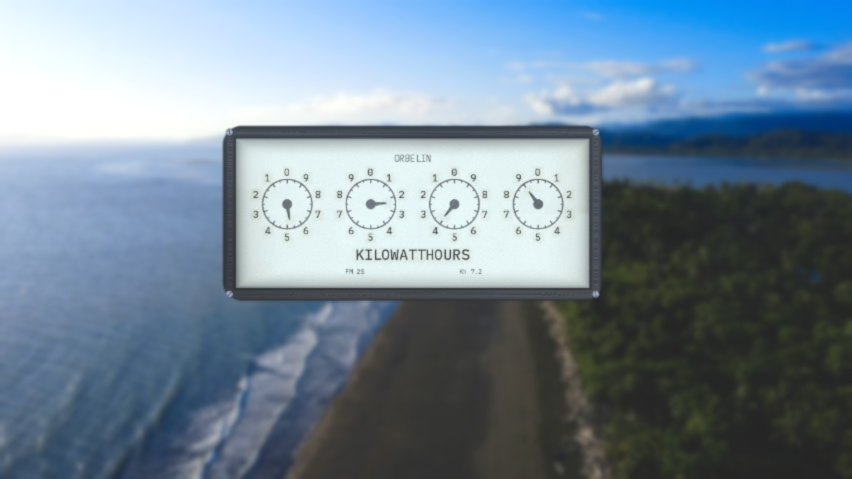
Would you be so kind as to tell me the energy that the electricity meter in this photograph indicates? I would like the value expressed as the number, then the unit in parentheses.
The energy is 5239 (kWh)
